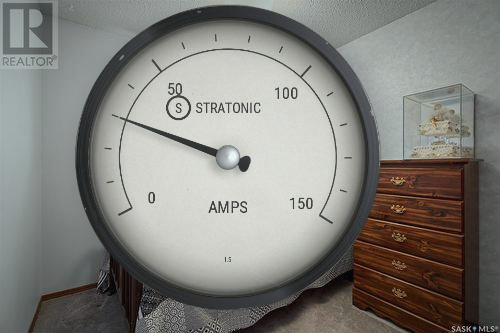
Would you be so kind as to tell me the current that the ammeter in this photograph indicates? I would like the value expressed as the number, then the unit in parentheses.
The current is 30 (A)
